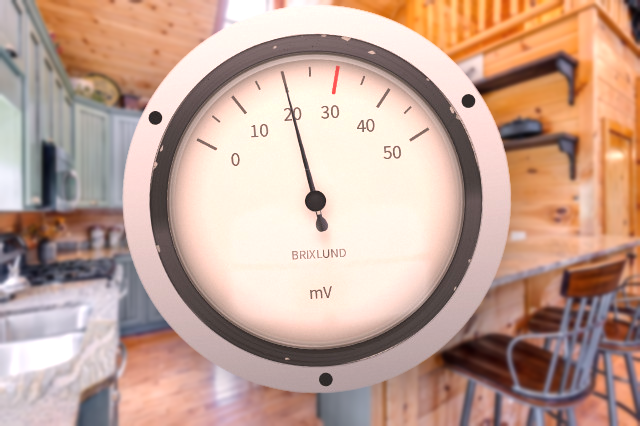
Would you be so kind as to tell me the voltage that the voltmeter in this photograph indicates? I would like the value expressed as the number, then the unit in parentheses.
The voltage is 20 (mV)
